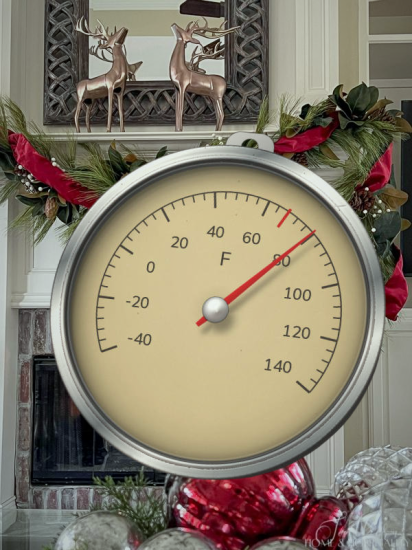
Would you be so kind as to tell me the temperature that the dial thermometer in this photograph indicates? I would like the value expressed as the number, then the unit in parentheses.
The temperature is 80 (°F)
